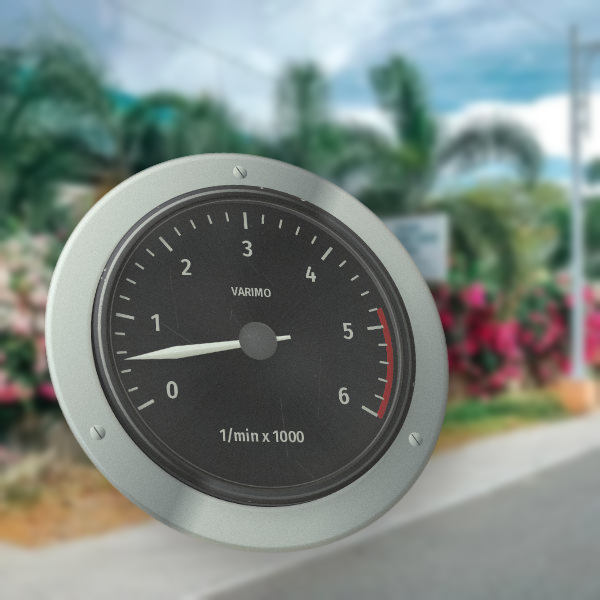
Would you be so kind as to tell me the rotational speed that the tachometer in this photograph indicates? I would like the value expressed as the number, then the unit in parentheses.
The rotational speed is 500 (rpm)
